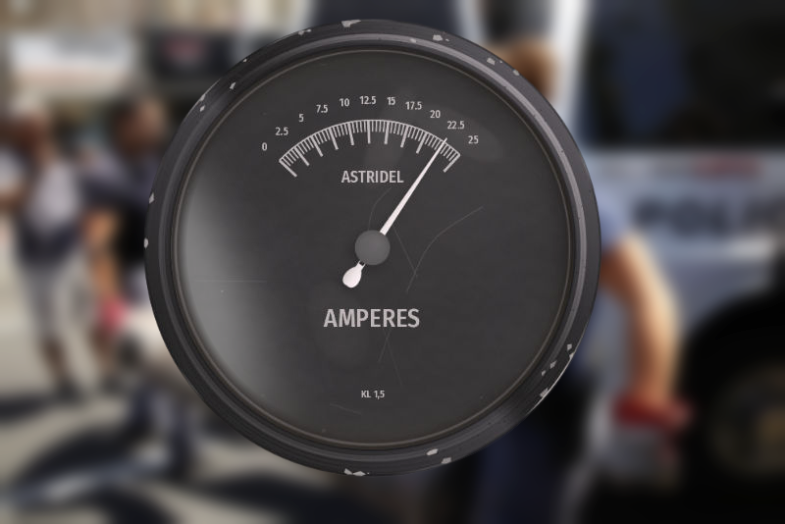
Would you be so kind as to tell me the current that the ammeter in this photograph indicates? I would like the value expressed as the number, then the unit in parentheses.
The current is 22.5 (A)
